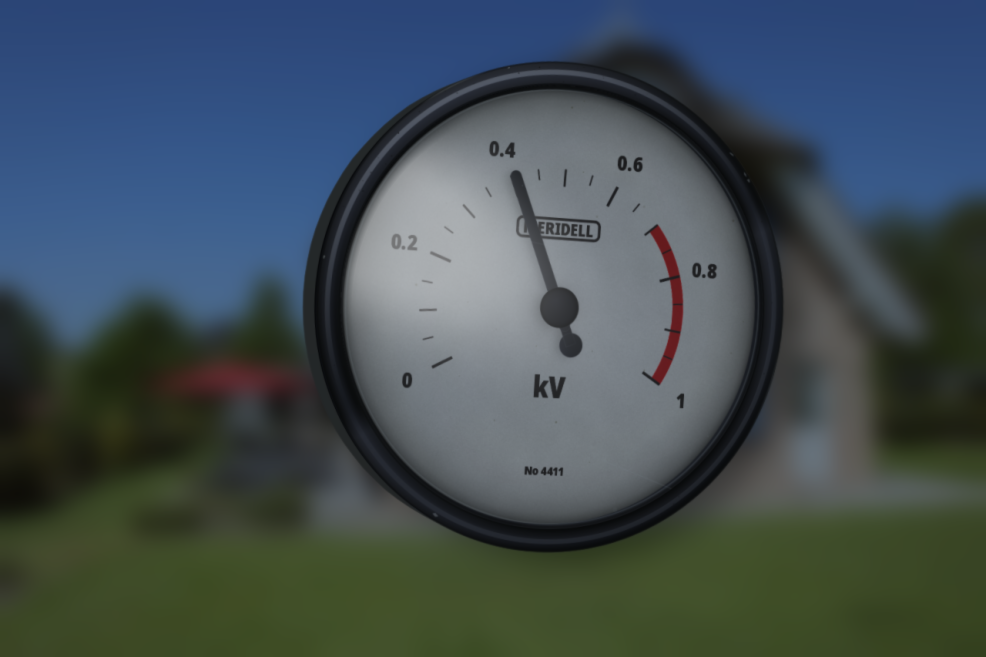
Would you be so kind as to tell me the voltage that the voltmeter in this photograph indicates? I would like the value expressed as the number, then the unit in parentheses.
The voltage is 0.4 (kV)
